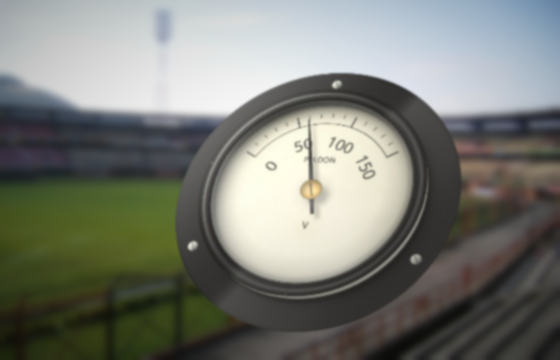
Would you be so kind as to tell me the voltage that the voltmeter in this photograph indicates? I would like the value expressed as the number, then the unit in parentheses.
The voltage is 60 (V)
